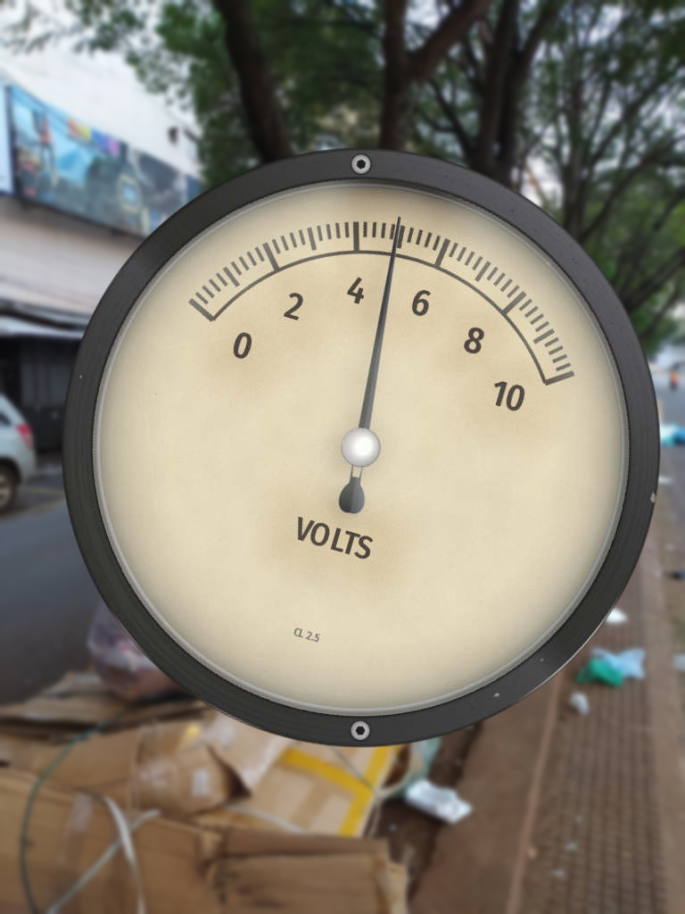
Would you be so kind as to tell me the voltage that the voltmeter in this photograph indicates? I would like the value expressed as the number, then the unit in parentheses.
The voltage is 4.9 (V)
